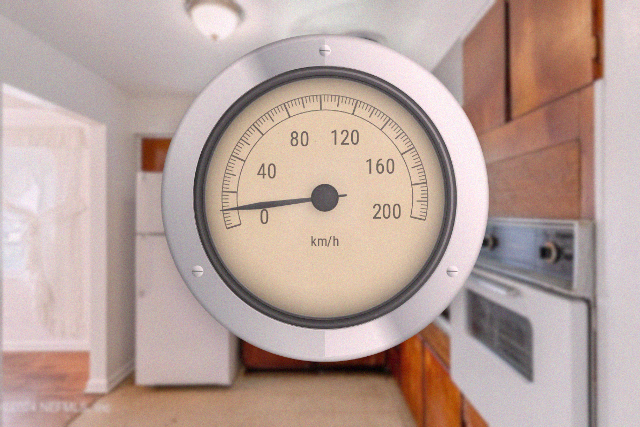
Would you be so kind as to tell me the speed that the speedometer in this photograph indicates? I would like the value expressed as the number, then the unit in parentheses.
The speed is 10 (km/h)
